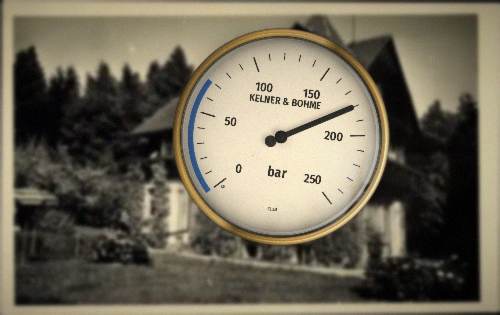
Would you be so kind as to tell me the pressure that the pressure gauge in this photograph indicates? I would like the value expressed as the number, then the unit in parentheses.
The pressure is 180 (bar)
